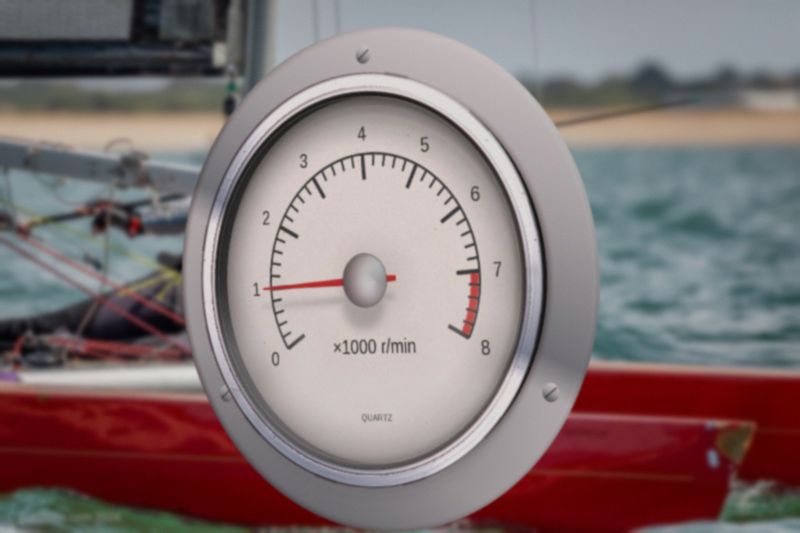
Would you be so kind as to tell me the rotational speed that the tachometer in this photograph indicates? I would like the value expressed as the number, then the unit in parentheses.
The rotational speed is 1000 (rpm)
